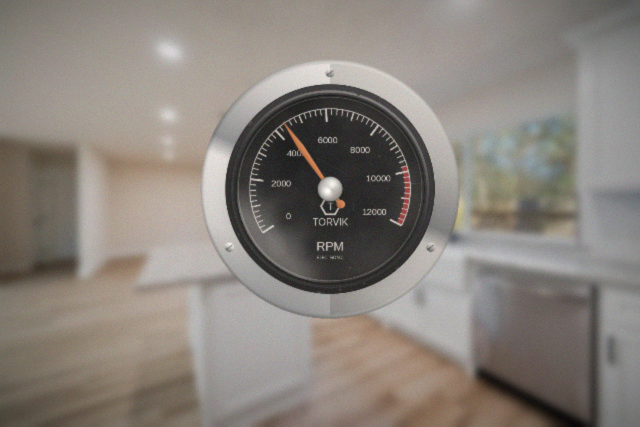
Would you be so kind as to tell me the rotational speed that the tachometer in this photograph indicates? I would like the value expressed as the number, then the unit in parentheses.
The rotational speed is 4400 (rpm)
